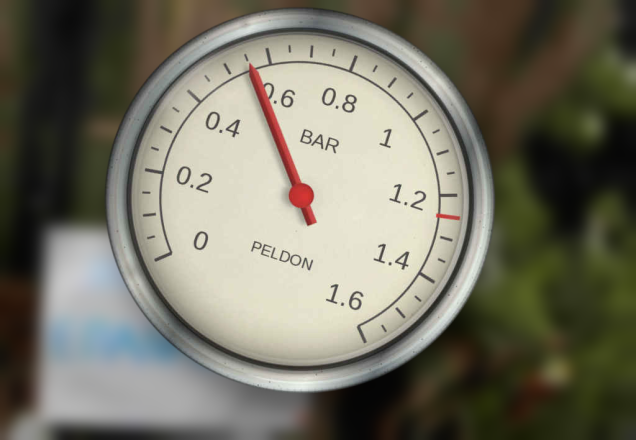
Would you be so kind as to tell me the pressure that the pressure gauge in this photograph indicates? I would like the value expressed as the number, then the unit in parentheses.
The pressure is 0.55 (bar)
